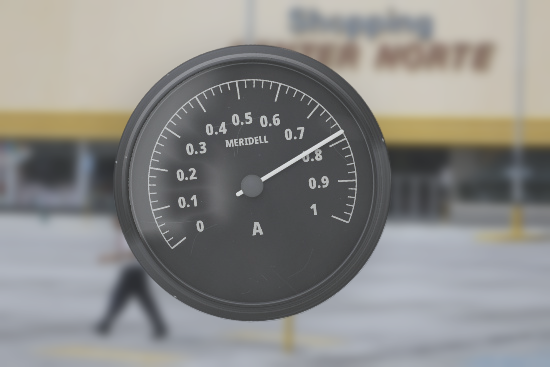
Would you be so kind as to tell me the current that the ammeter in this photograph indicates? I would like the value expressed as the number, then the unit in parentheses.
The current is 0.78 (A)
